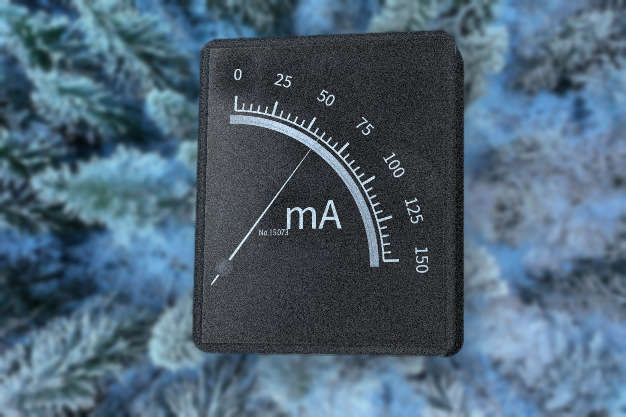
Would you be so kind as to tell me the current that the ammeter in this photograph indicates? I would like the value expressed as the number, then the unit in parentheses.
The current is 60 (mA)
